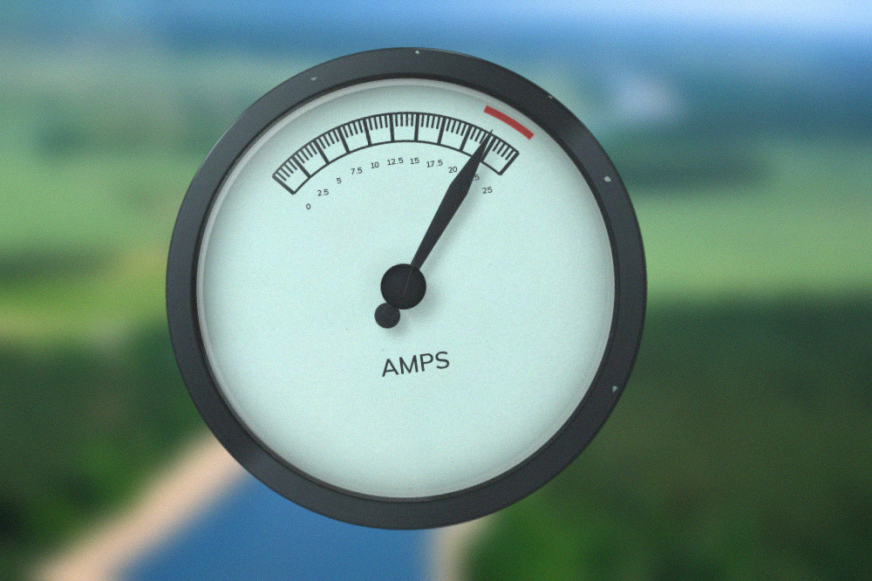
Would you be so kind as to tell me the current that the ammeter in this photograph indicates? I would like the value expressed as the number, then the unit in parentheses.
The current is 22 (A)
